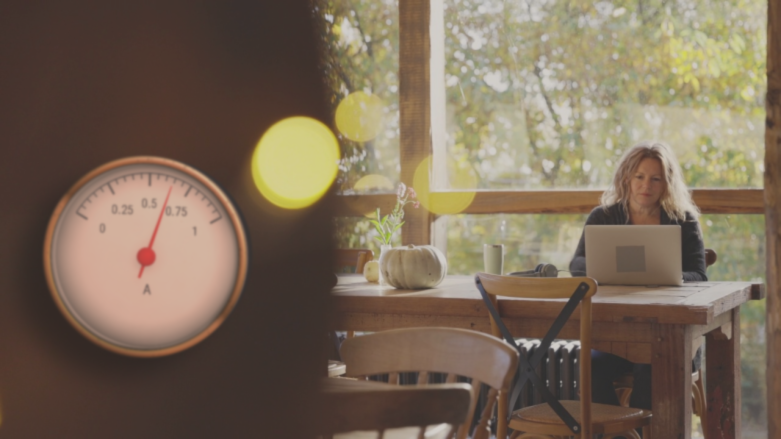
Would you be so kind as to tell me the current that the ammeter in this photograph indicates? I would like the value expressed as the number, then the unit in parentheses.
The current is 0.65 (A)
